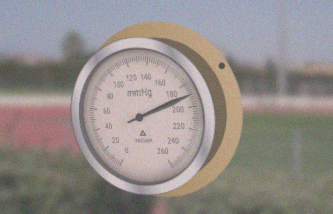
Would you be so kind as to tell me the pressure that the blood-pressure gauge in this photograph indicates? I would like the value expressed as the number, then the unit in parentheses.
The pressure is 190 (mmHg)
